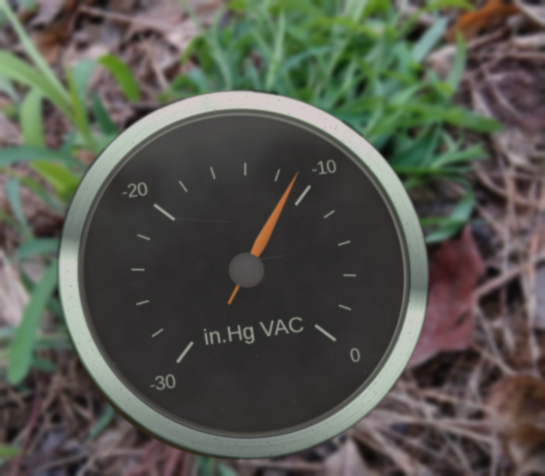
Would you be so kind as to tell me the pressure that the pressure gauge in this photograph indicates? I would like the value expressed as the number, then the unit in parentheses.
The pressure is -11 (inHg)
